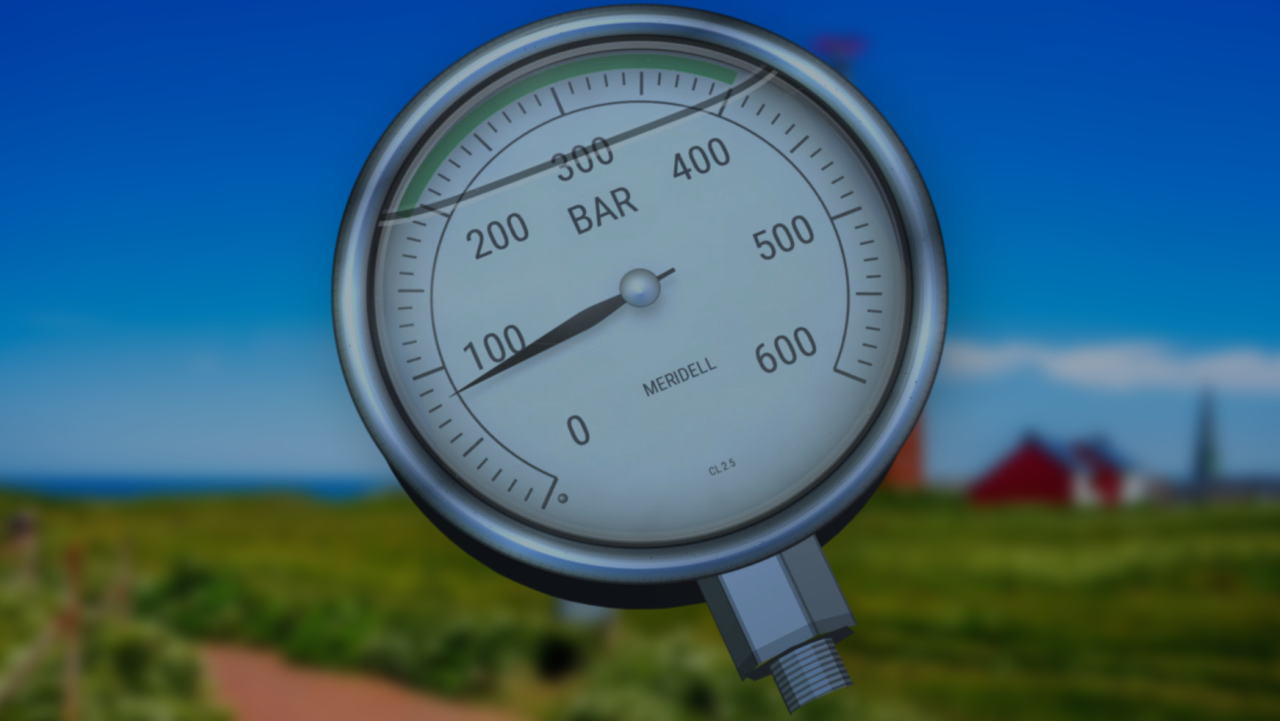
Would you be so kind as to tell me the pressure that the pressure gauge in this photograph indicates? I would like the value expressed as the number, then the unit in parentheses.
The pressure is 80 (bar)
